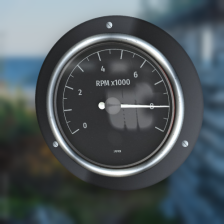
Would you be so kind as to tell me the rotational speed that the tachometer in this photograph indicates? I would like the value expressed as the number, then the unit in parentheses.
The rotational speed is 8000 (rpm)
